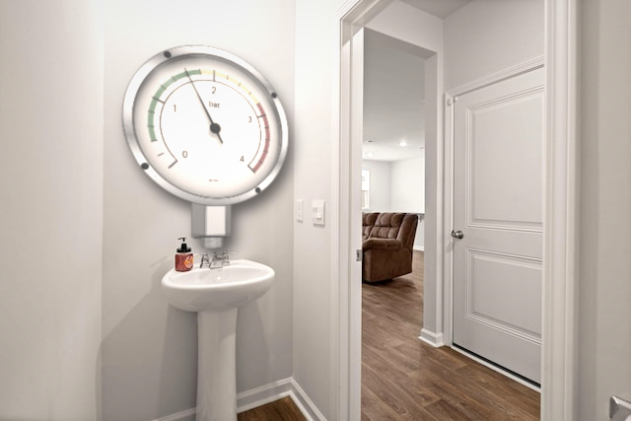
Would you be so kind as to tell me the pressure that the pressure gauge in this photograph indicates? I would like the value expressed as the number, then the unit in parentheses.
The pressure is 1.6 (bar)
